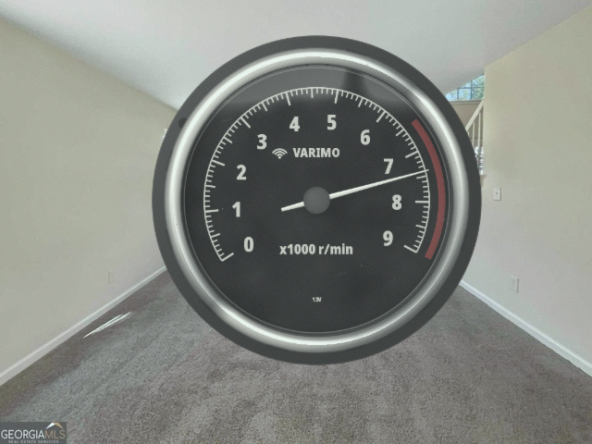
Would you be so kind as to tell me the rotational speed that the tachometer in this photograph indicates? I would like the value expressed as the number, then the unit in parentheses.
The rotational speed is 7400 (rpm)
